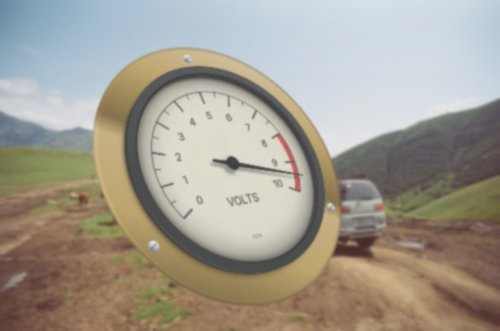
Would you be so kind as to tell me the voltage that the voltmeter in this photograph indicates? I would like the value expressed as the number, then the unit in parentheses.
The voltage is 9.5 (V)
